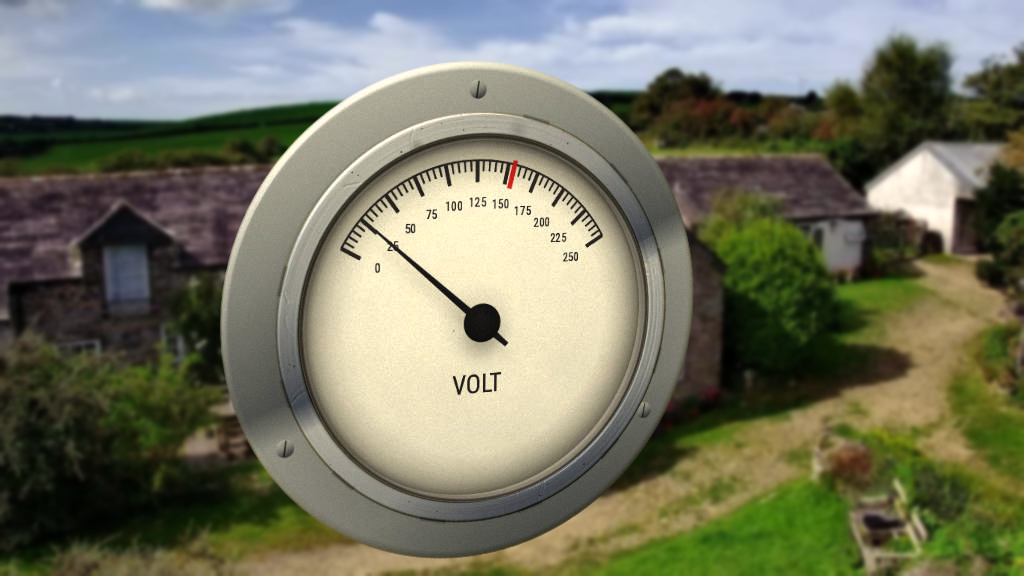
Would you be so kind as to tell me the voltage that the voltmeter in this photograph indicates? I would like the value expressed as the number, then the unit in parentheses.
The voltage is 25 (V)
